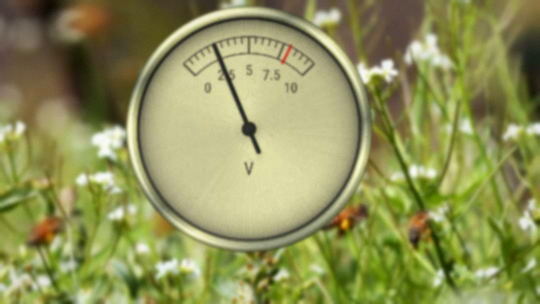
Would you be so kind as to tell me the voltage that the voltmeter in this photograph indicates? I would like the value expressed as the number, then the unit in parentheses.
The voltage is 2.5 (V)
